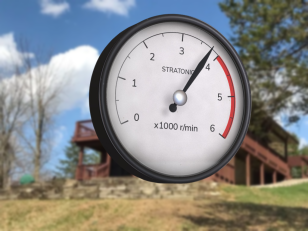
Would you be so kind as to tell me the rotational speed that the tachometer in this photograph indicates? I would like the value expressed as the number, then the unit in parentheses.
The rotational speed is 3750 (rpm)
